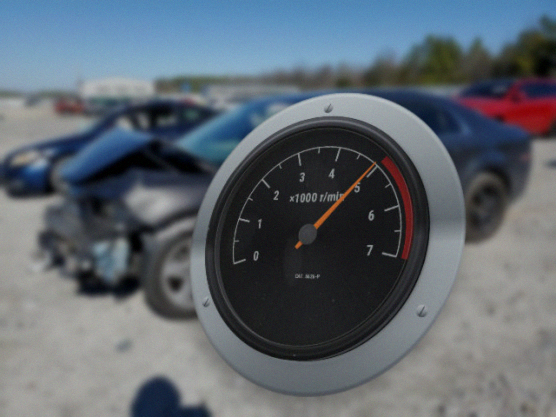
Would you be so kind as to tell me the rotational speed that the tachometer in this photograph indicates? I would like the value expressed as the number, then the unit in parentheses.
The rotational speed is 5000 (rpm)
